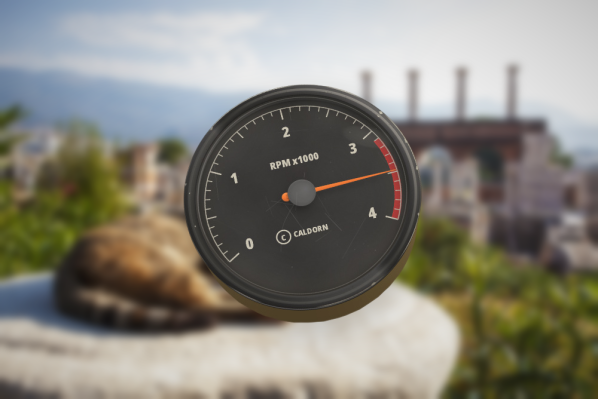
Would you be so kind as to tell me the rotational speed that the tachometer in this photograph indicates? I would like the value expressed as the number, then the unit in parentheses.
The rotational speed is 3500 (rpm)
